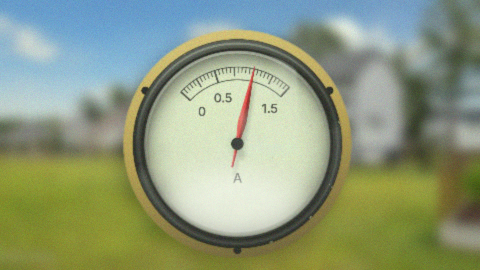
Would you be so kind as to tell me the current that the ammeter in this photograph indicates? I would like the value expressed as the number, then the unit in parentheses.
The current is 1 (A)
